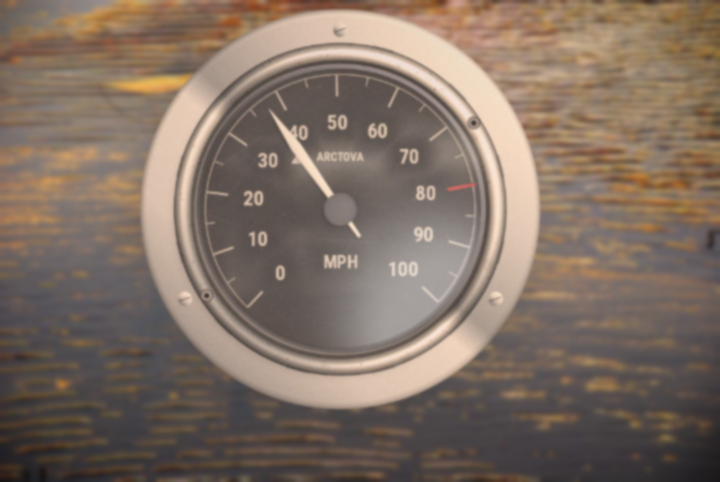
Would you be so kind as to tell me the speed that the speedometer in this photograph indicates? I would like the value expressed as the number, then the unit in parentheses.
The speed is 37.5 (mph)
